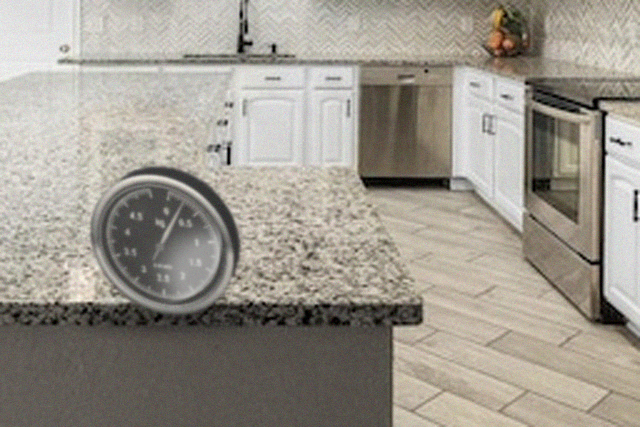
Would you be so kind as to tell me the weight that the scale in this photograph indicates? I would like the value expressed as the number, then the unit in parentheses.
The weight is 0.25 (kg)
